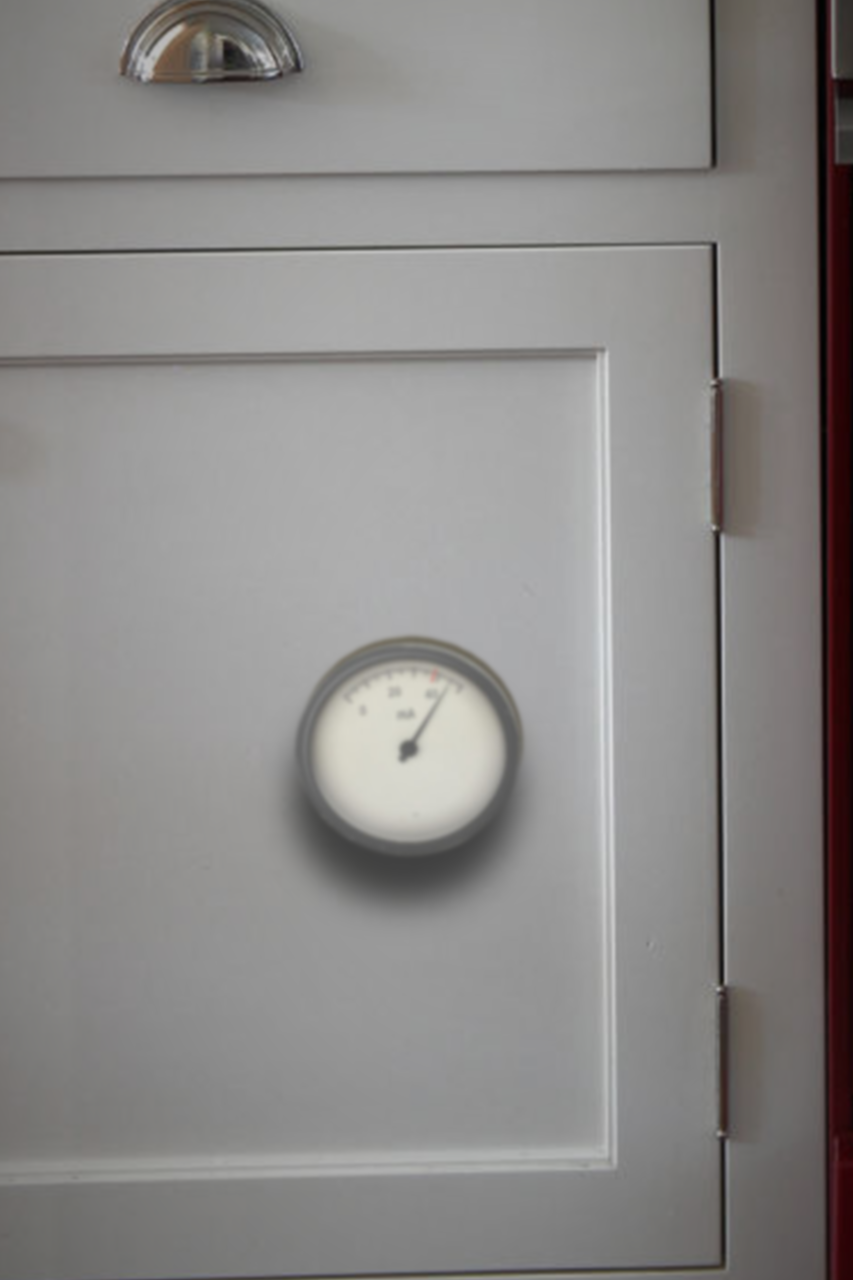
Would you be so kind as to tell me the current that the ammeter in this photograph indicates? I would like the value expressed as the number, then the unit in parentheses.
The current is 45 (mA)
